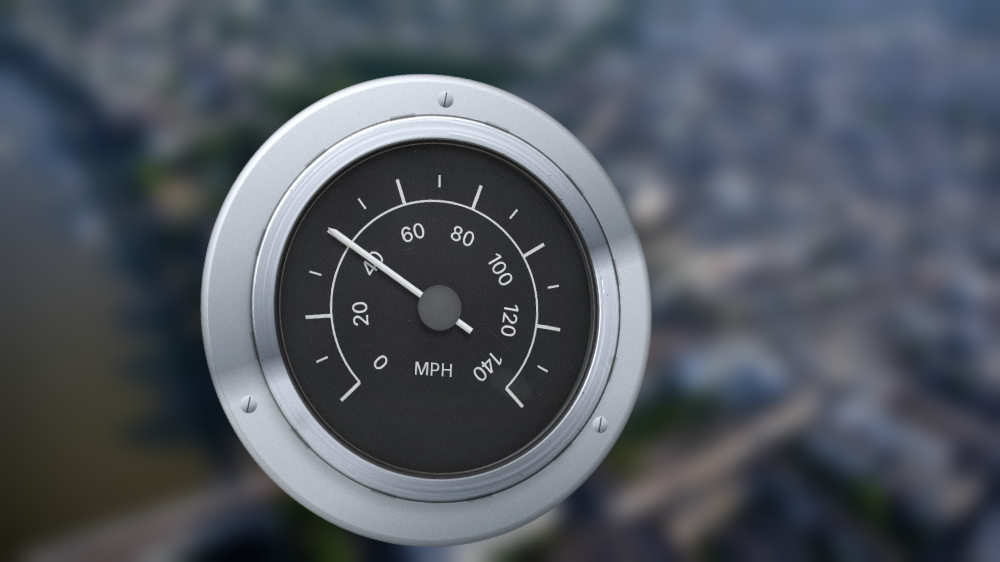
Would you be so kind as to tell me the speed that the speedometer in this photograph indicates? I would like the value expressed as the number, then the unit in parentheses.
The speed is 40 (mph)
